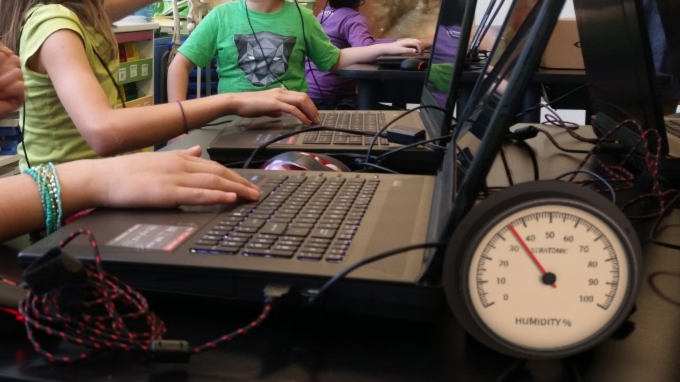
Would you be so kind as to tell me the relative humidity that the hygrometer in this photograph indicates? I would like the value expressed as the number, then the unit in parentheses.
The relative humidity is 35 (%)
